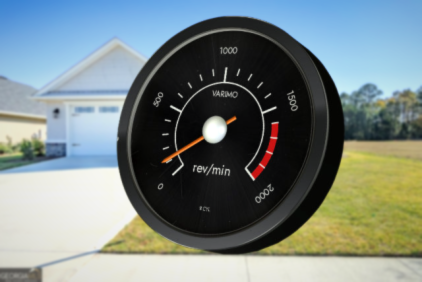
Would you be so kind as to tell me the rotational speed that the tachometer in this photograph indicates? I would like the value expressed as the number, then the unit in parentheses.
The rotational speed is 100 (rpm)
